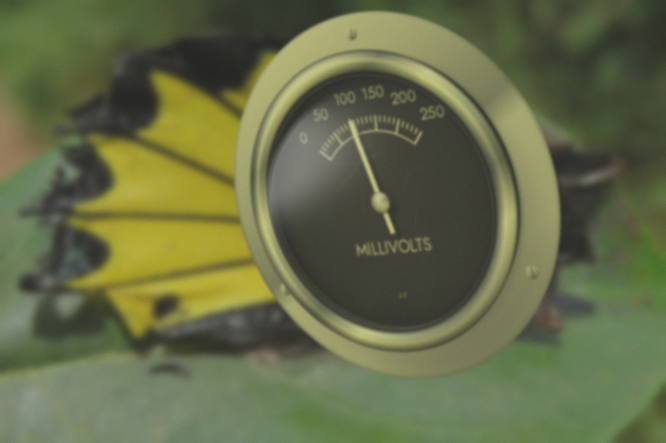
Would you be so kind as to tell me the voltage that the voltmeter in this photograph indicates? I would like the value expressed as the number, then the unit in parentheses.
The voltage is 100 (mV)
